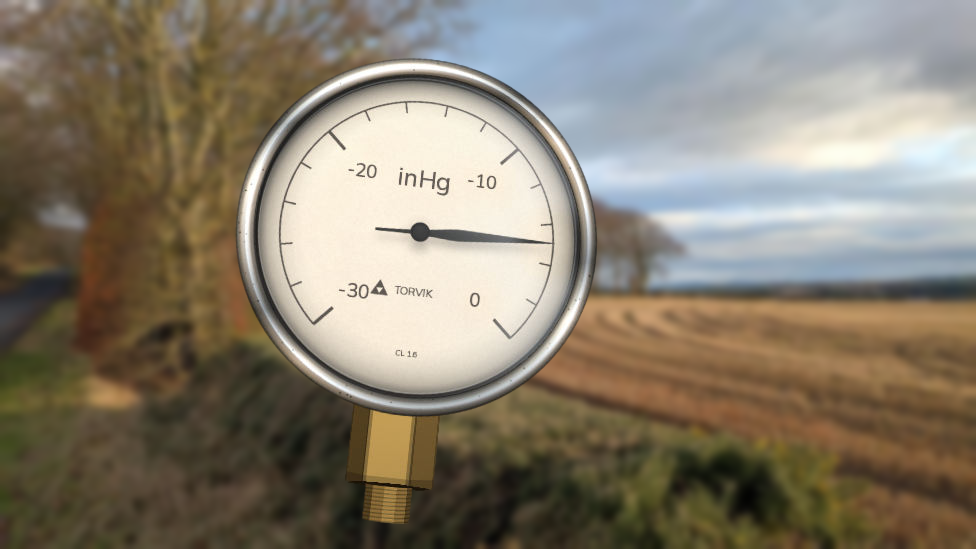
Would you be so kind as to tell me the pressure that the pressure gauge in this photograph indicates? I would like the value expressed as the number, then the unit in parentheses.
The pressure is -5 (inHg)
